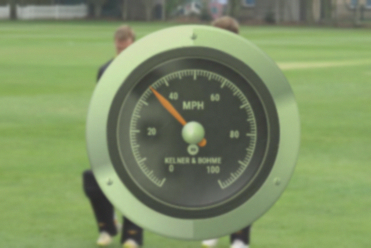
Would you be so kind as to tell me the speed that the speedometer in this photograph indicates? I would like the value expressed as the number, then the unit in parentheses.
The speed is 35 (mph)
